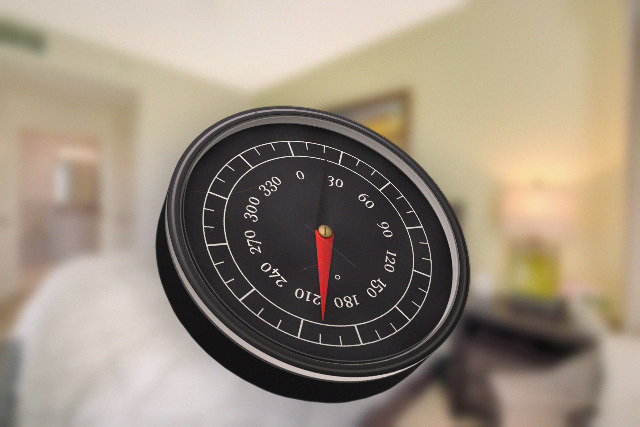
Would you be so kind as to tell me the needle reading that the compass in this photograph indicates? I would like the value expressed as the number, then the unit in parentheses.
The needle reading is 200 (°)
